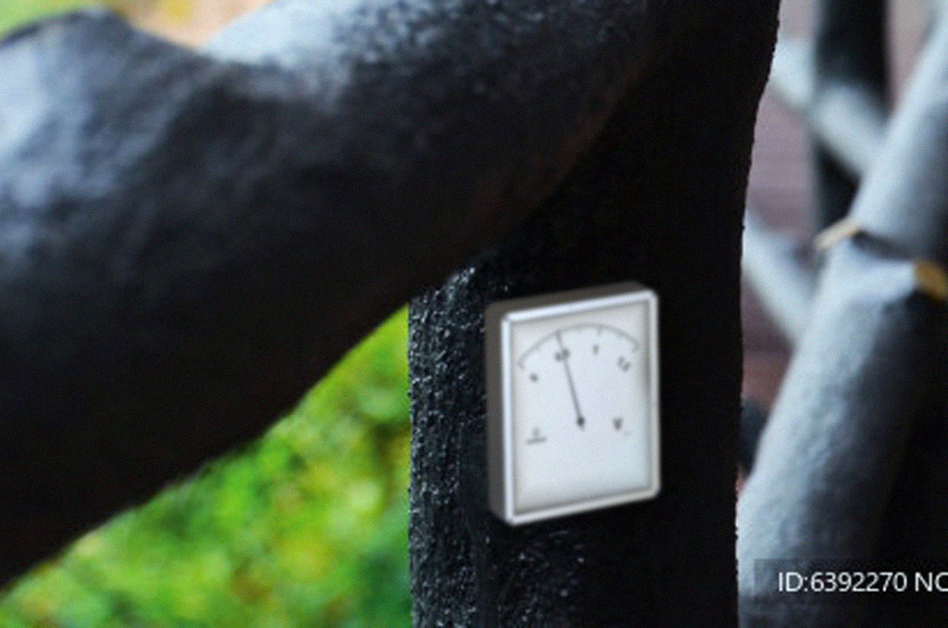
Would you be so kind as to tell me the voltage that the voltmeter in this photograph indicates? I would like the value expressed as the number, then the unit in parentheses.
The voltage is 0.5 (V)
